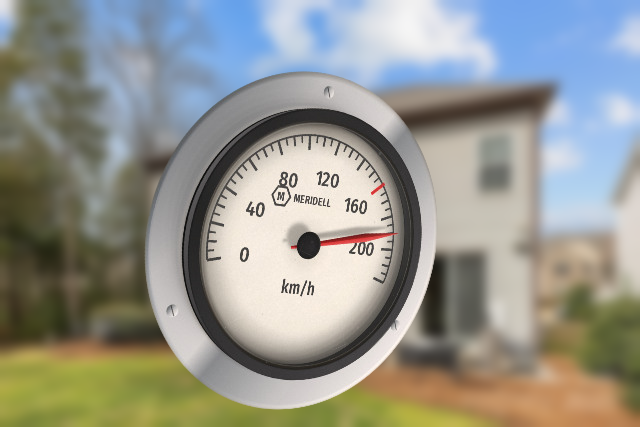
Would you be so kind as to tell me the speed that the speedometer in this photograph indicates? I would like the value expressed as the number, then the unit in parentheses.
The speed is 190 (km/h)
